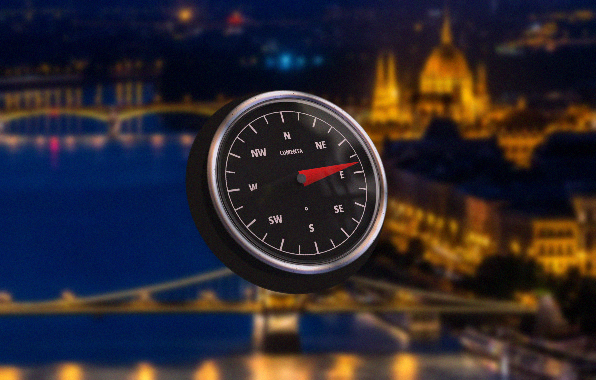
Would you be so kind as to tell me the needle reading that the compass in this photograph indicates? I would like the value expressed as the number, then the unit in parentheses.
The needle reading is 82.5 (°)
